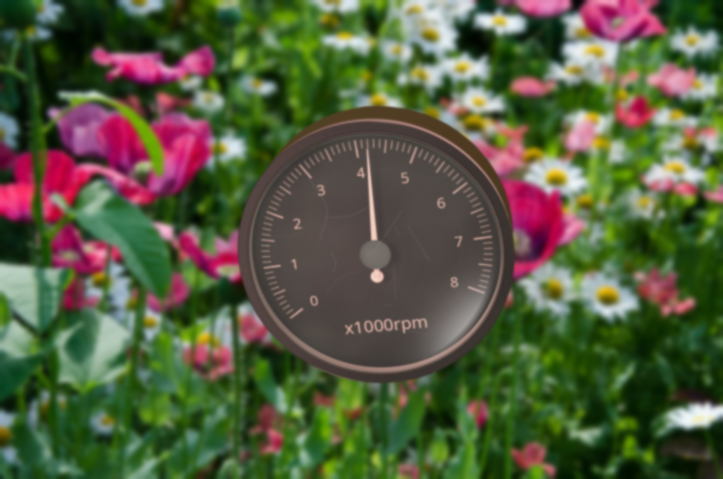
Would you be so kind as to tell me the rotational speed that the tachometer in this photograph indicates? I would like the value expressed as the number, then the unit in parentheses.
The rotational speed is 4200 (rpm)
